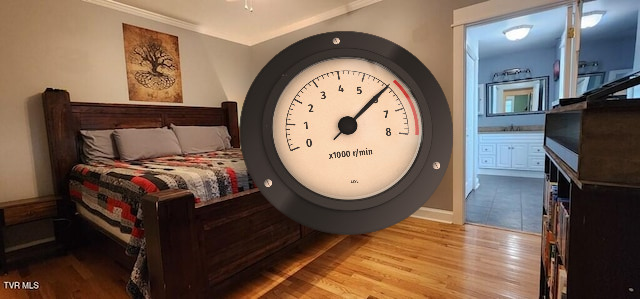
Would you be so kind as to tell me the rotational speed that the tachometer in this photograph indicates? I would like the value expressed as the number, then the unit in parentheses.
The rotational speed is 6000 (rpm)
